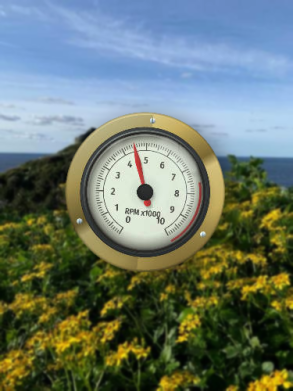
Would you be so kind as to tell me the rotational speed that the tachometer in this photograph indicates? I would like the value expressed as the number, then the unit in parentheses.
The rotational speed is 4500 (rpm)
